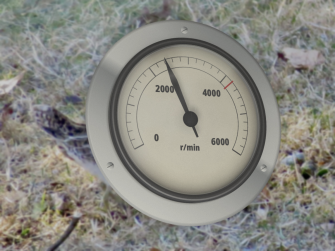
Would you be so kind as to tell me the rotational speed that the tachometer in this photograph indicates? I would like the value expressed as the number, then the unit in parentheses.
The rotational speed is 2400 (rpm)
